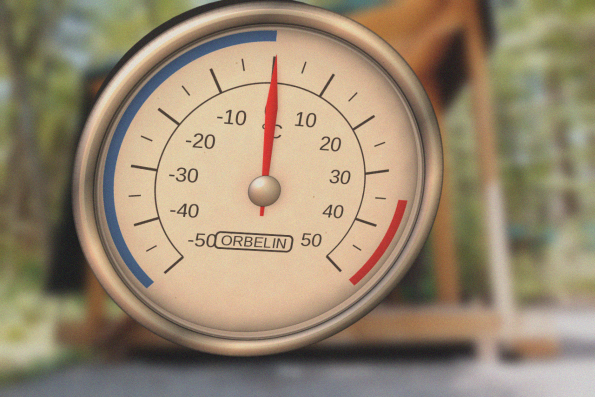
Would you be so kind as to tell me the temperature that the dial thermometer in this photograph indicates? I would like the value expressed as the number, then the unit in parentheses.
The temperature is 0 (°C)
